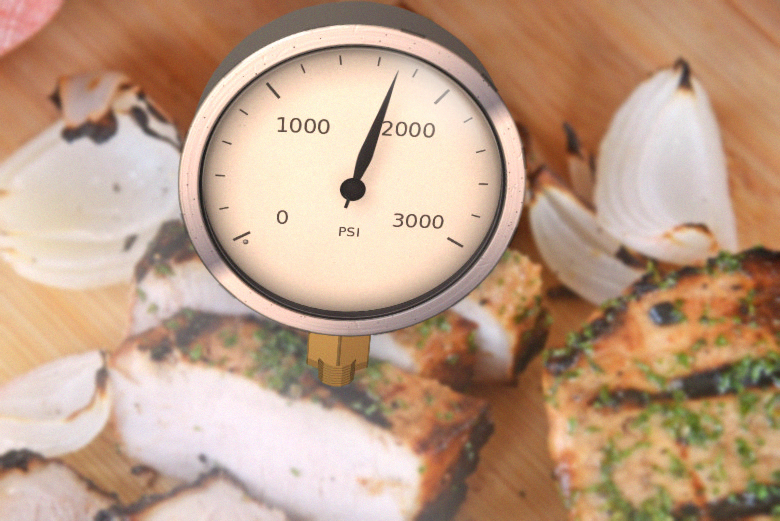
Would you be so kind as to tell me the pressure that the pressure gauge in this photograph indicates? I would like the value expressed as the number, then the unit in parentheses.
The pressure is 1700 (psi)
